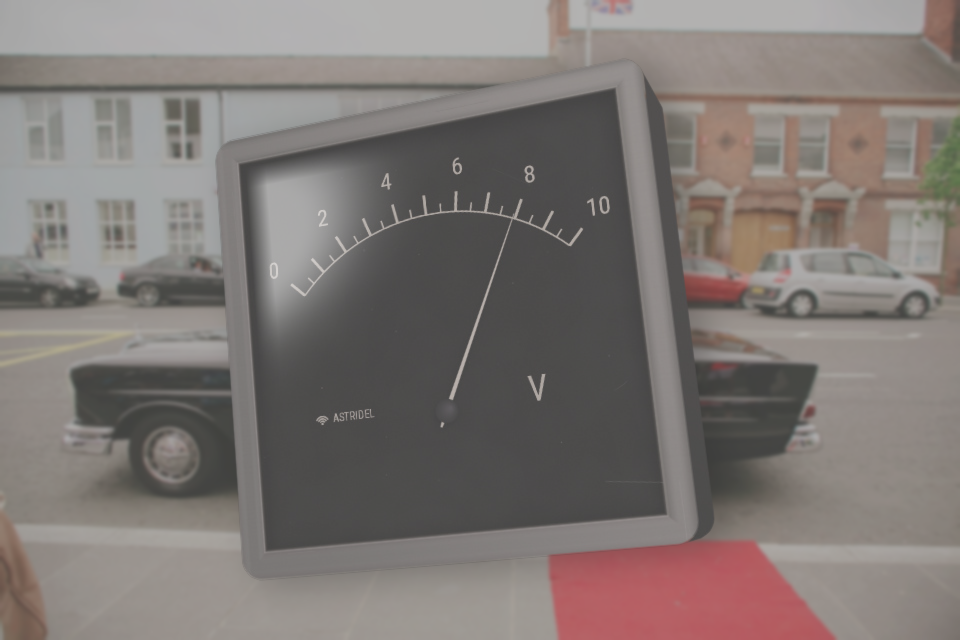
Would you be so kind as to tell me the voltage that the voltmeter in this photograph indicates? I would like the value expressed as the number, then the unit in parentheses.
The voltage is 8 (V)
